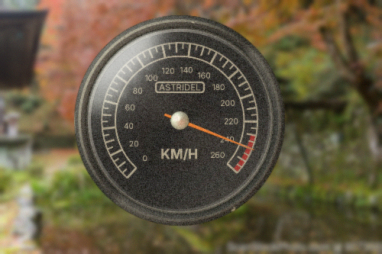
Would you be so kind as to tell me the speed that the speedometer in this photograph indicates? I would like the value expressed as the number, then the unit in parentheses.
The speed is 240 (km/h)
